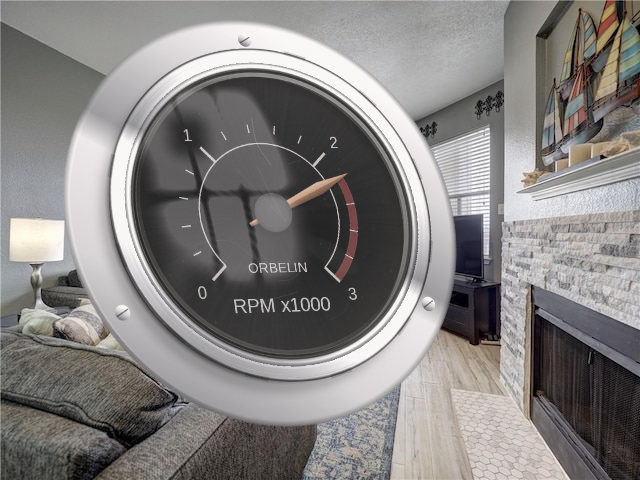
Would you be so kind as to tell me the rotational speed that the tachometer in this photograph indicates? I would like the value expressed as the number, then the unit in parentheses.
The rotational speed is 2200 (rpm)
